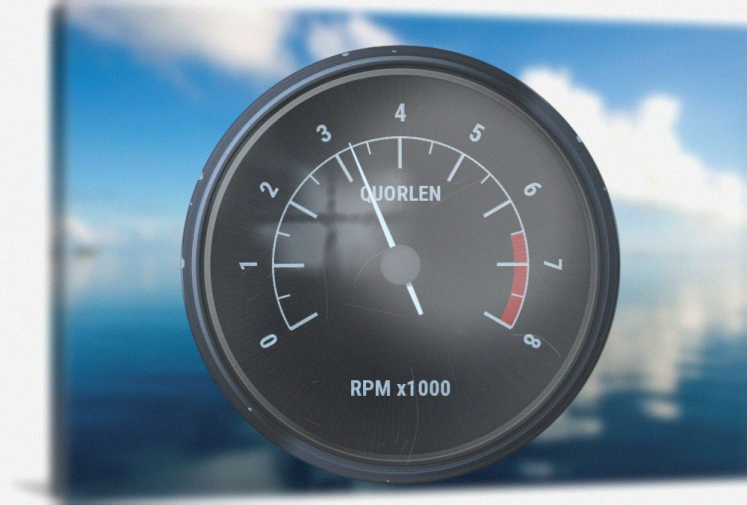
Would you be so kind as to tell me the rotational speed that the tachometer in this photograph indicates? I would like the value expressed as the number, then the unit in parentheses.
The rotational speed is 3250 (rpm)
